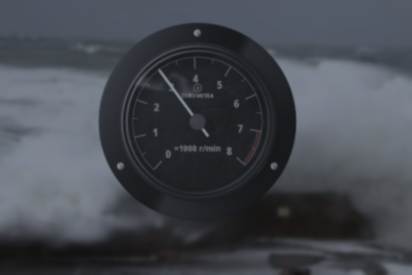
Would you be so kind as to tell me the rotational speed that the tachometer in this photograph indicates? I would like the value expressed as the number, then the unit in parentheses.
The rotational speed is 3000 (rpm)
